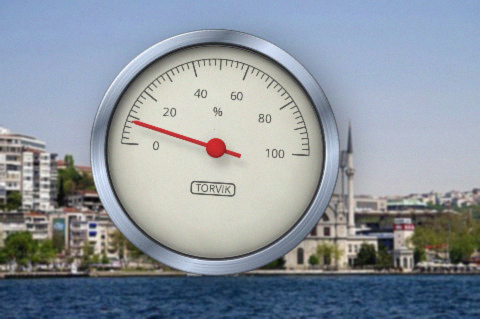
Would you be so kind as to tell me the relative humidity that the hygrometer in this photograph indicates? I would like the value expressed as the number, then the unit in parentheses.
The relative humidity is 8 (%)
